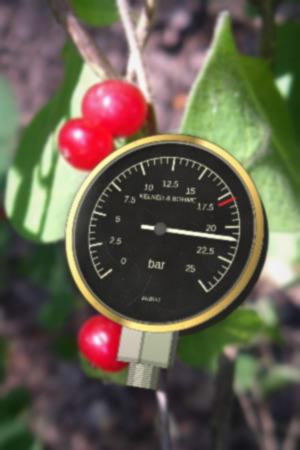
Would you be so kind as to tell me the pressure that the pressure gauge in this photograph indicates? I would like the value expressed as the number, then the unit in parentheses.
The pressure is 21 (bar)
